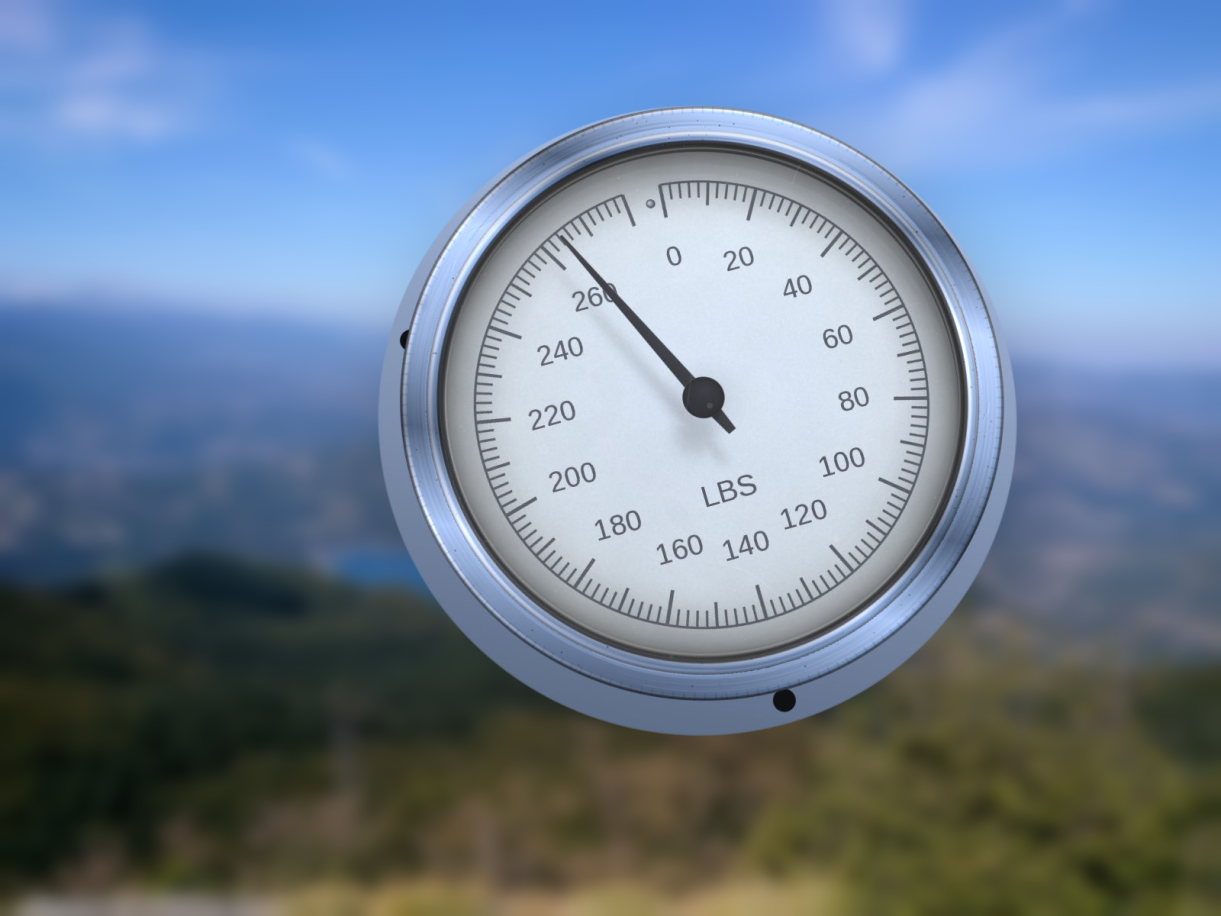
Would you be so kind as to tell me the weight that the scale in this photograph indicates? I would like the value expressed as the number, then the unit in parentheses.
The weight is 264 (lb)
